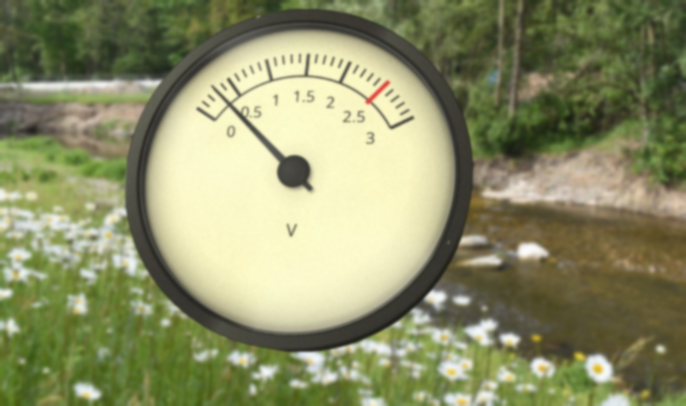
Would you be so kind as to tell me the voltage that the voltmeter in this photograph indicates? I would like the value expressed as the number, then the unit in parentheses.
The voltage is 0.3 (V)
